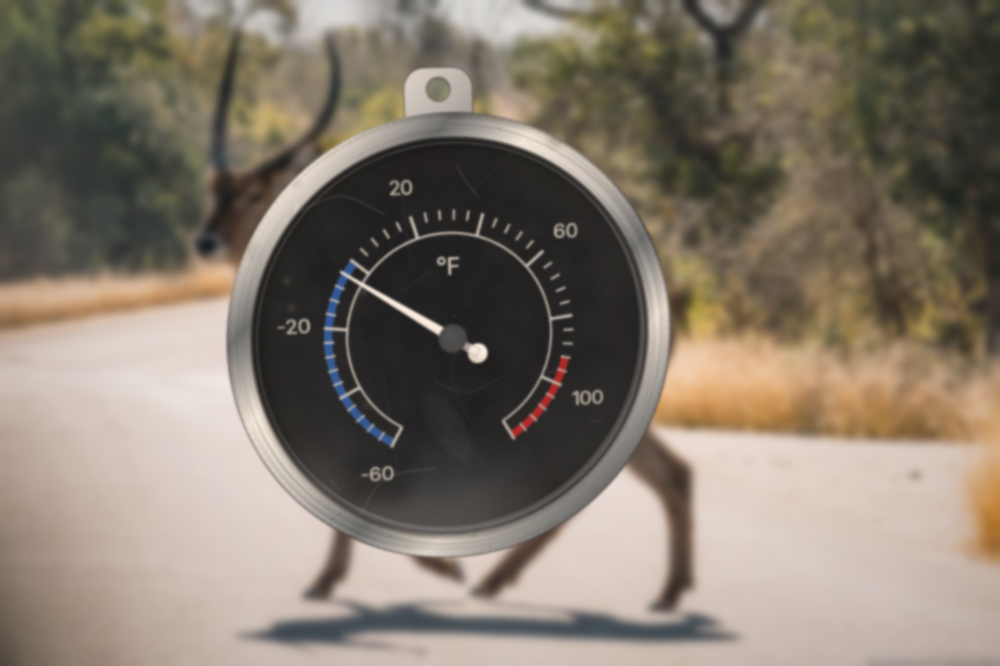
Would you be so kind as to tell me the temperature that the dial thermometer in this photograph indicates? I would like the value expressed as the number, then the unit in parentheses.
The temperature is -4 (°F)
